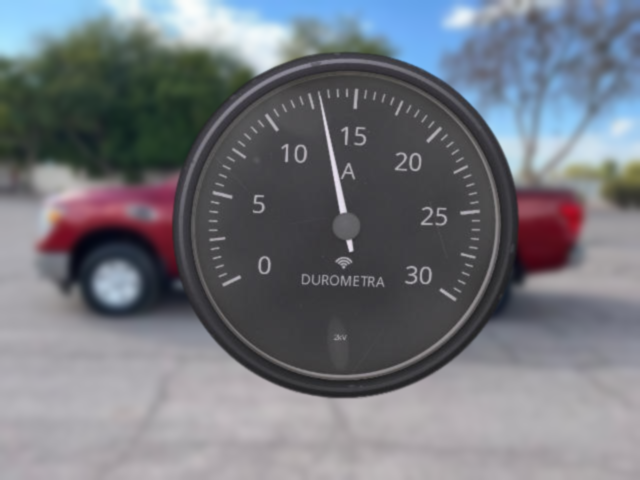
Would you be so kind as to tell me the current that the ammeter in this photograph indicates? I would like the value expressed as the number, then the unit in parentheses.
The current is 13 (A)
